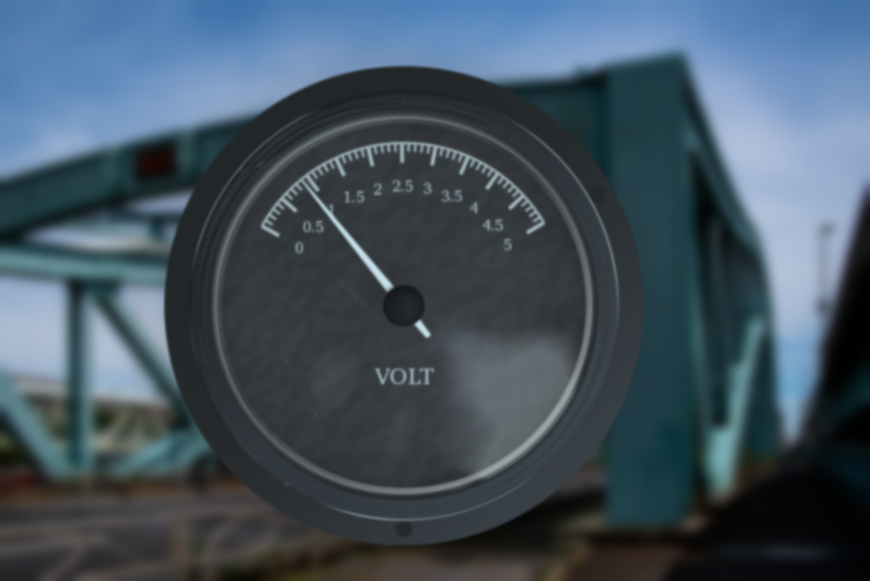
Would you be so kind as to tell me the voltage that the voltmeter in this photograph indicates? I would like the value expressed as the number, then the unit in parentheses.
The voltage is 0.9 (V)
